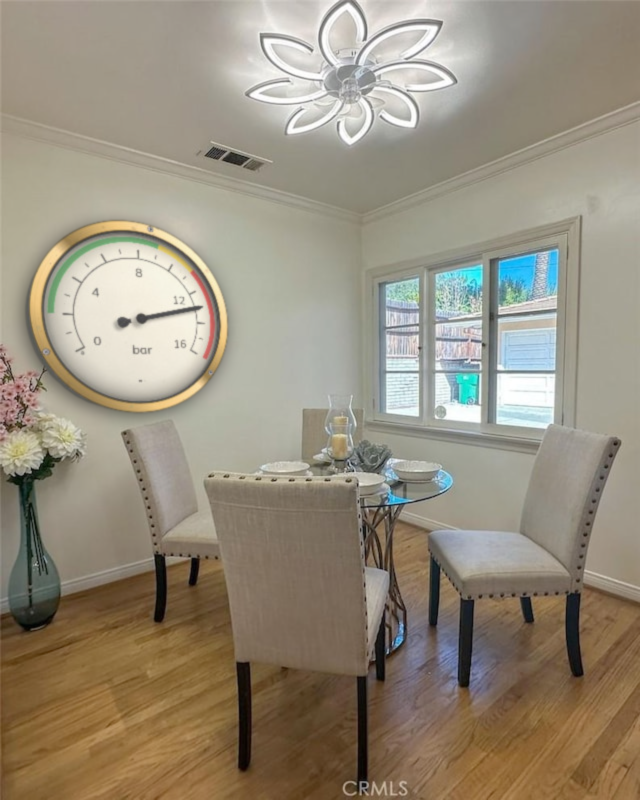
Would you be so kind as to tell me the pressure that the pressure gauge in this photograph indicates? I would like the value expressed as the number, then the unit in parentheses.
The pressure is 13 (bar)
